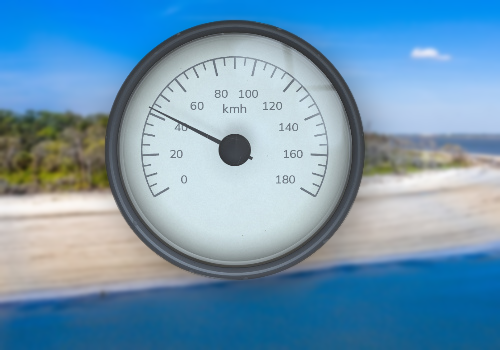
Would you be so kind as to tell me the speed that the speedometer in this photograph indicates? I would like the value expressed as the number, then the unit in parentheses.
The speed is 42.5 (km/h)
